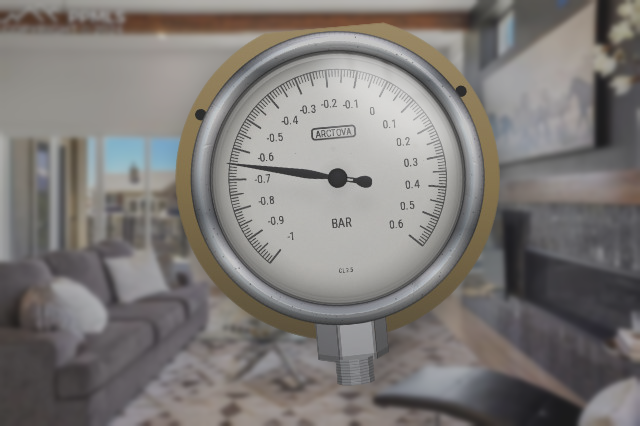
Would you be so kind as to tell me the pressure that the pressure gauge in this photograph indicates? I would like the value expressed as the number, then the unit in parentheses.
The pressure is -0.65 (bar)
